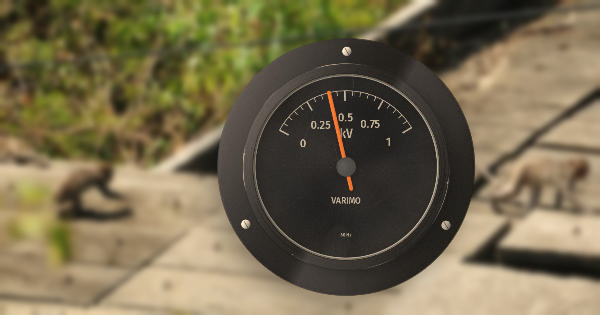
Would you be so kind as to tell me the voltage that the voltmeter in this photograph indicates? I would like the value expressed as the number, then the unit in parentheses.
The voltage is 0.4 (kV)
